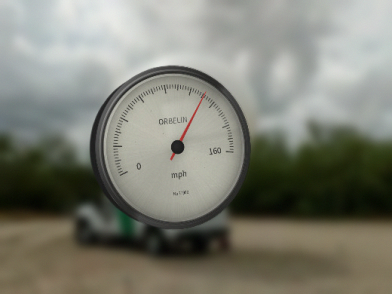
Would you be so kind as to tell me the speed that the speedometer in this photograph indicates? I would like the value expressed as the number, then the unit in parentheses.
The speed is 110 (mph)
